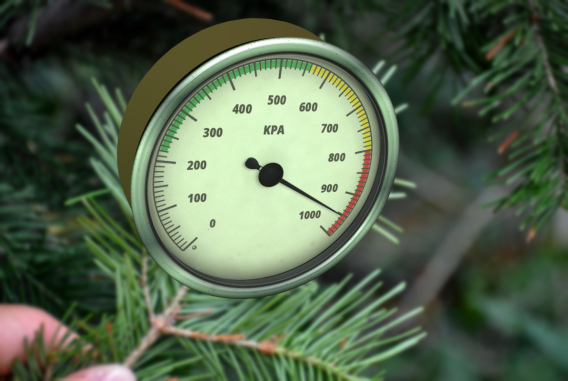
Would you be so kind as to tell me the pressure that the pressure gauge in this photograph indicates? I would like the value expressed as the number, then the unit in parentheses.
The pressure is 950 (kPa)
